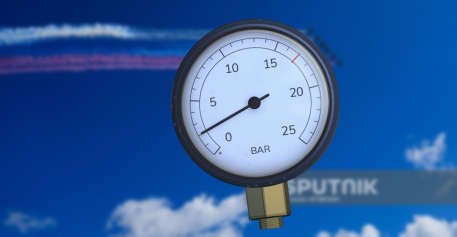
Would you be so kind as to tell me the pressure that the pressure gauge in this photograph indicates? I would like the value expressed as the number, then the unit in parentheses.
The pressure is 2 (bar)
